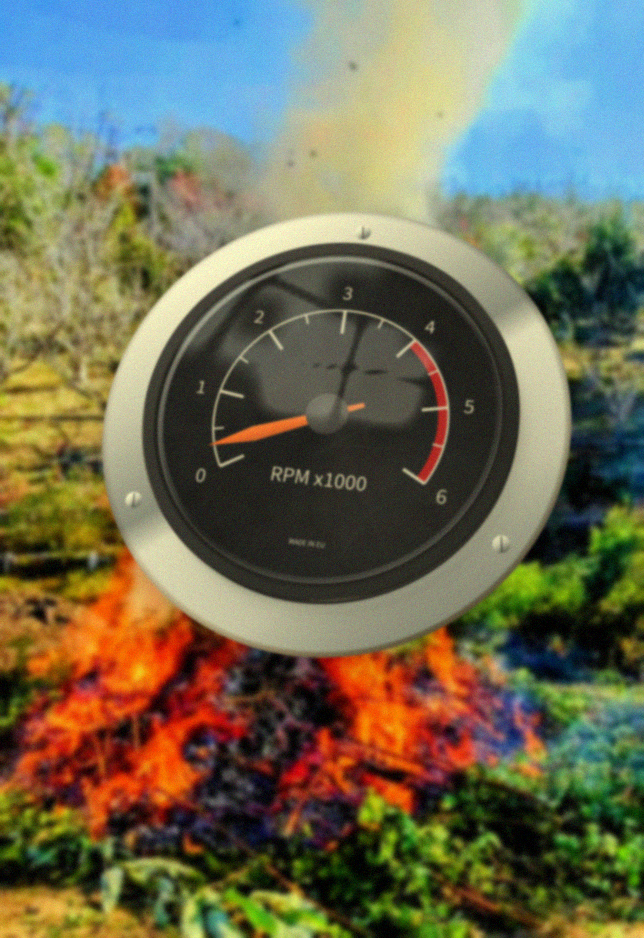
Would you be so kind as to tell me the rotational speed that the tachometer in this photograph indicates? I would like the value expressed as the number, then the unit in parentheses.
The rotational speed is 250 (rpm)
